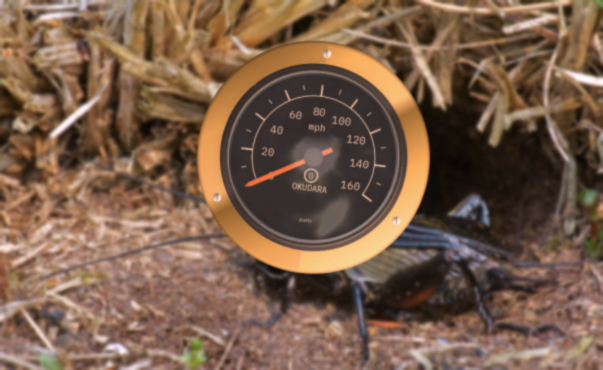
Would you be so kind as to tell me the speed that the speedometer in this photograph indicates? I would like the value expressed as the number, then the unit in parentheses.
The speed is 0 (mph)
